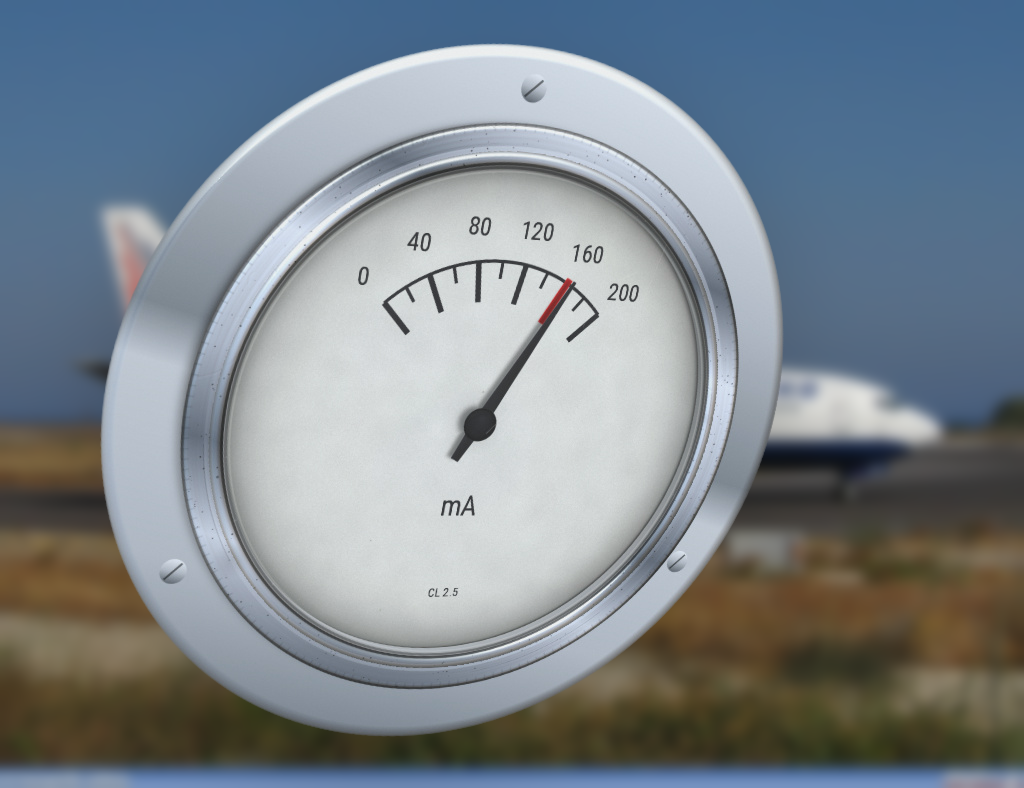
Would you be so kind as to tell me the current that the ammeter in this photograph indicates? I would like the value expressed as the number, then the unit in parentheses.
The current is 160 (mA)
